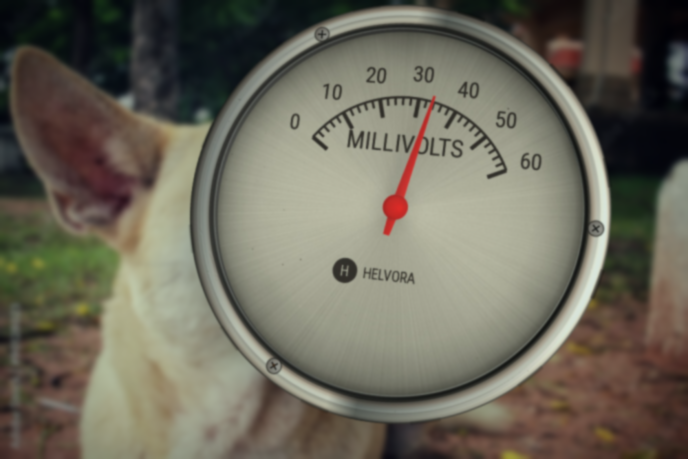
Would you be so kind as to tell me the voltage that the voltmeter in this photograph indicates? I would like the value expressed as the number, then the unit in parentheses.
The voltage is 34 (mV)
